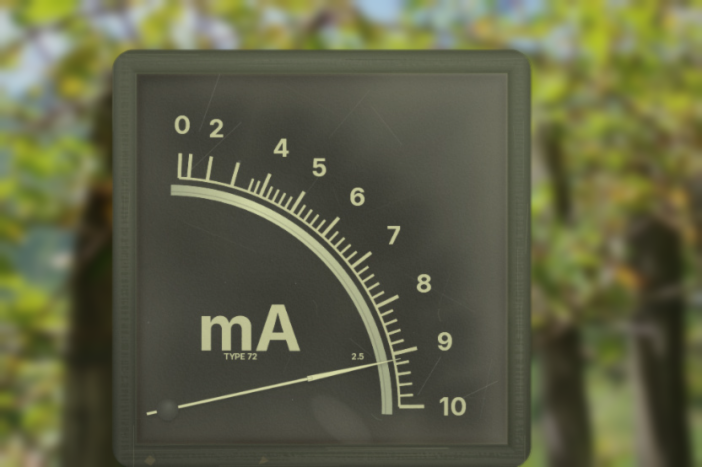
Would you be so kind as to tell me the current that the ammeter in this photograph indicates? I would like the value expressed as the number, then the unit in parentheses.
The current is 9.1 (mA)
